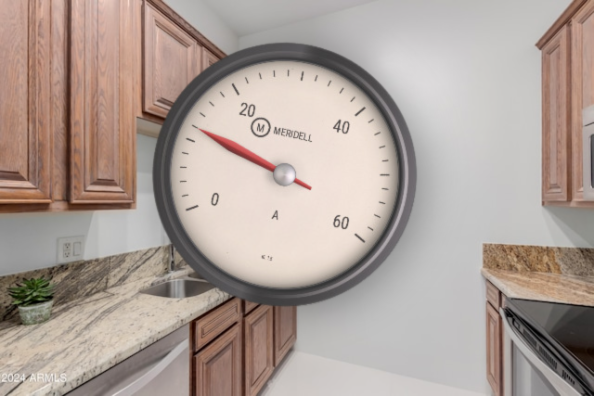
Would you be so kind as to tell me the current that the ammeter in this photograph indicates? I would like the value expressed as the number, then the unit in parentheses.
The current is 12 (A)
